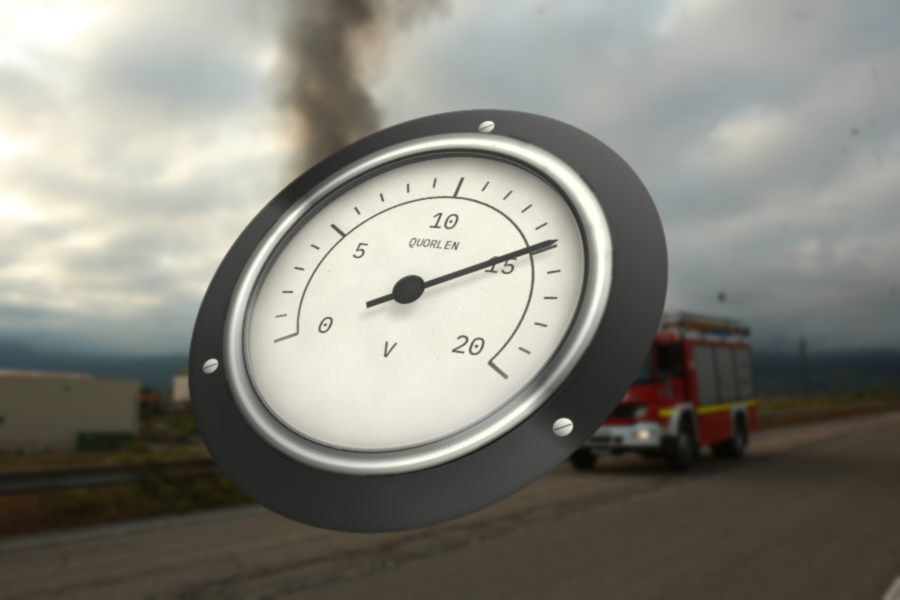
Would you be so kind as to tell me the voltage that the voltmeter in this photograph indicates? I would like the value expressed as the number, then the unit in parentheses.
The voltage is 15 (V)
